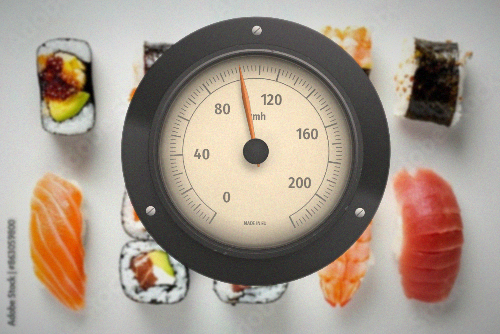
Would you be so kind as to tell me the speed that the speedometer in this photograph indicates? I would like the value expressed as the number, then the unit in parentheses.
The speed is 100 (km/h)
